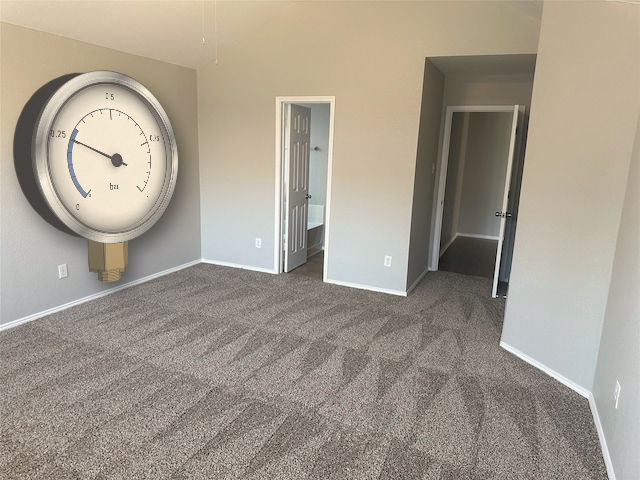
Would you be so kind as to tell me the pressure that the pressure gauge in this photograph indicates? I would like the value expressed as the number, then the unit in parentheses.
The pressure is 0.25 (bar)
